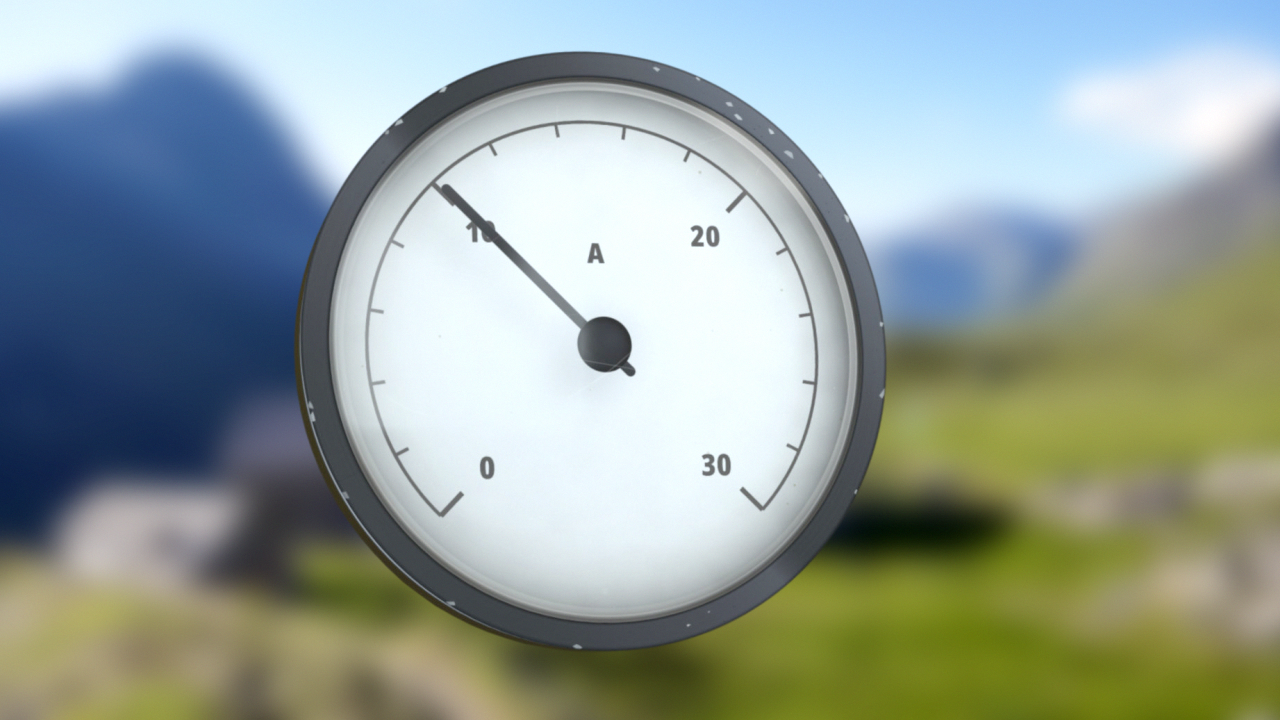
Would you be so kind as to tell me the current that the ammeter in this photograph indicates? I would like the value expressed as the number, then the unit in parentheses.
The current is 10 (A)
